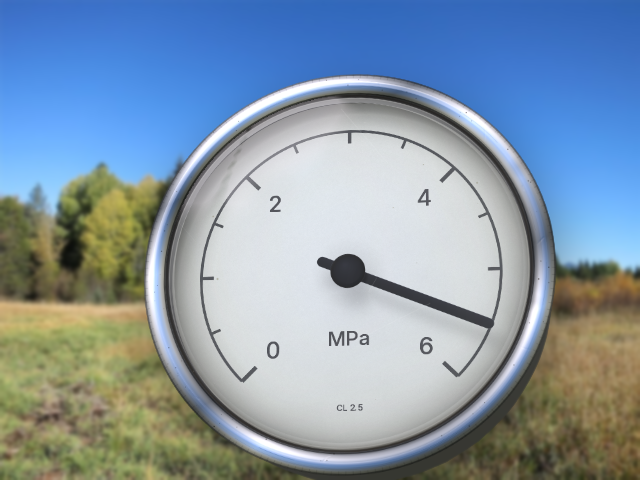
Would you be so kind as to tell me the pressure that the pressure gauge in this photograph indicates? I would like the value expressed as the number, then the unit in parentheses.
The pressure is 5.5 (MPa)
